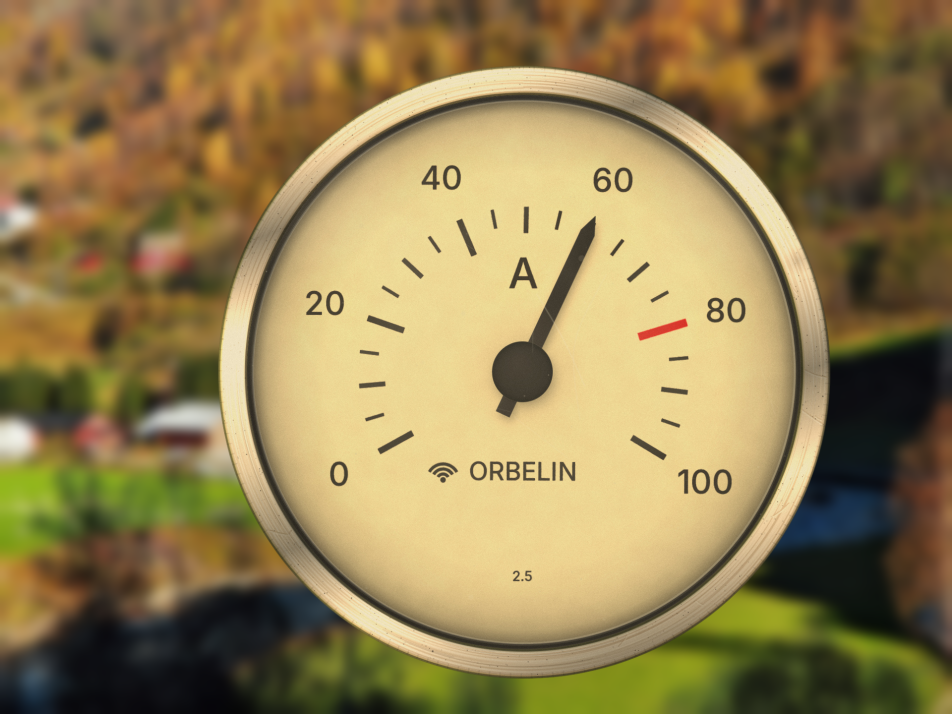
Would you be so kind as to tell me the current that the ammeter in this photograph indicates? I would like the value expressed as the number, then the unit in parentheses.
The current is 60 (A)
